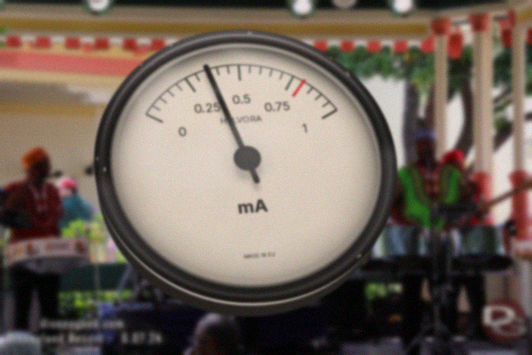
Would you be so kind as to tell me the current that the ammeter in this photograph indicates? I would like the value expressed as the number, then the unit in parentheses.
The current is 0.35 (mA)
